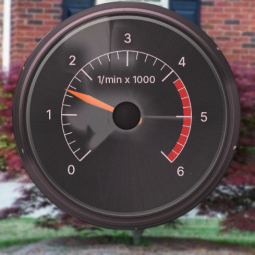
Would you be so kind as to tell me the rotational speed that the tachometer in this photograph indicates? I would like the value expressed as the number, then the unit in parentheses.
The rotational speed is 1500 (rpm)
